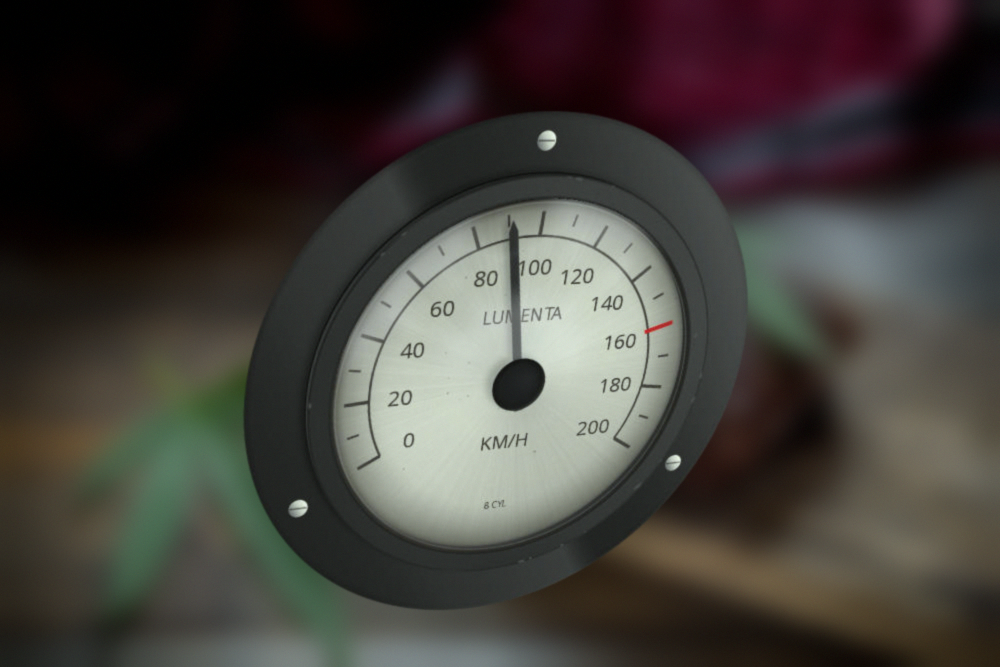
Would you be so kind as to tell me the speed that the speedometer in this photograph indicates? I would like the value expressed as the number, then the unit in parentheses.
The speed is 90 (km/h)
